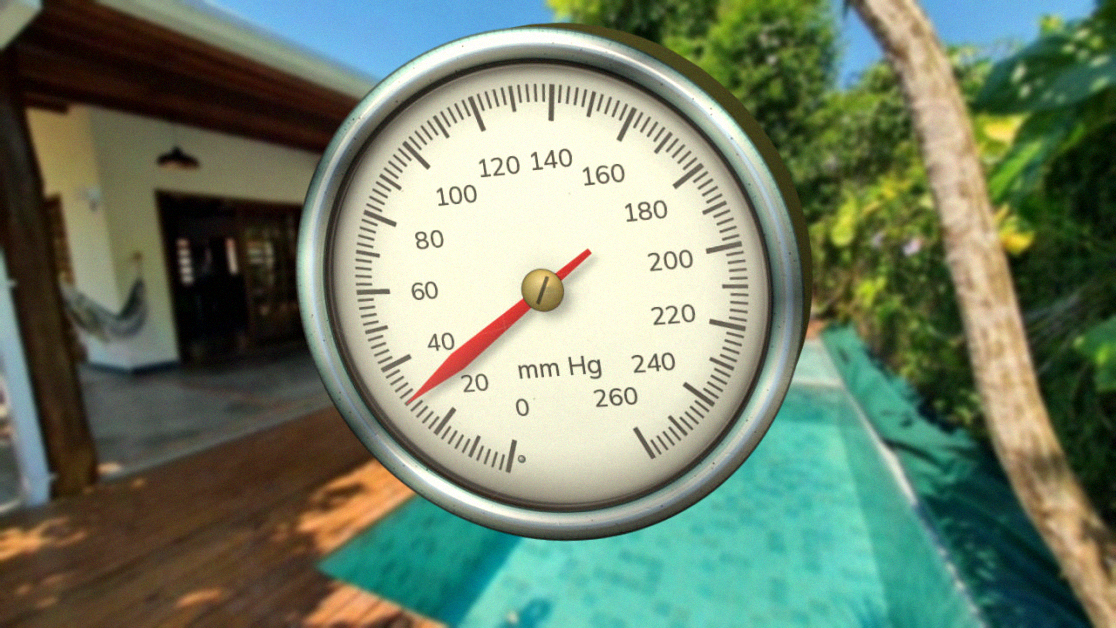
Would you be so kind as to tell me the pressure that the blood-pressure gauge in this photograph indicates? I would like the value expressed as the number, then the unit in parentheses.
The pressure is 30 (mmHg)
